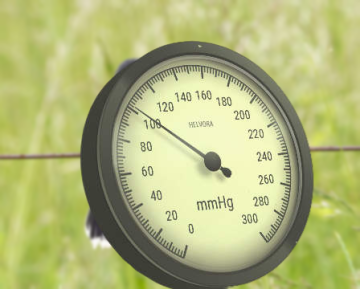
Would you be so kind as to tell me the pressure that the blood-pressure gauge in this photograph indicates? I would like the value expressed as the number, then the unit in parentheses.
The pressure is 100 (mmHg)
